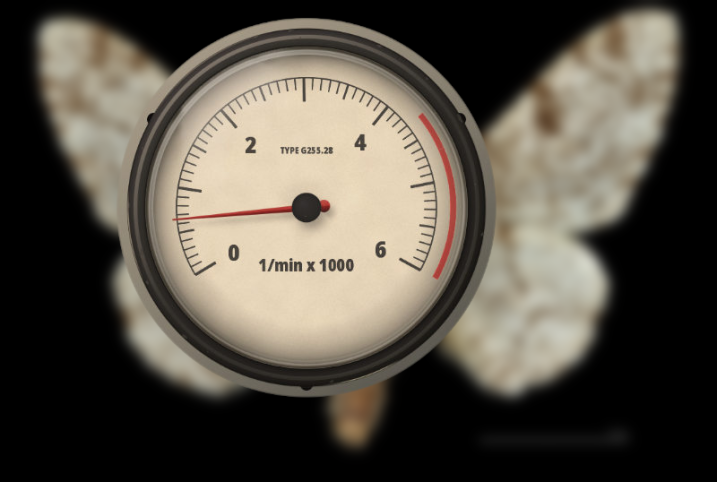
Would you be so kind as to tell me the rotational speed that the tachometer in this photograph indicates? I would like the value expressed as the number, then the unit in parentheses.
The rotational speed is 650 (rpm)
